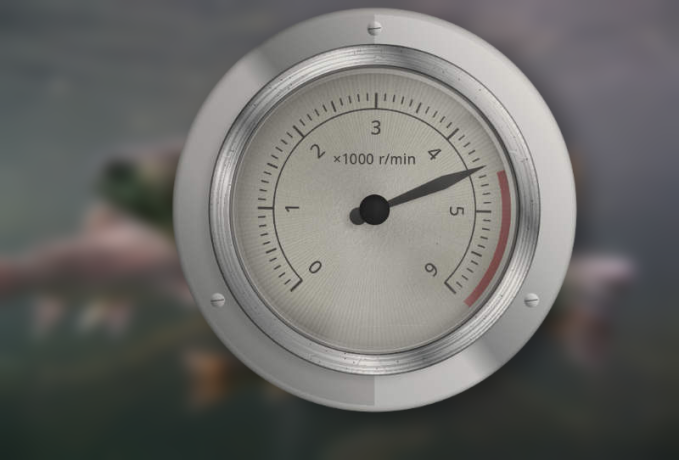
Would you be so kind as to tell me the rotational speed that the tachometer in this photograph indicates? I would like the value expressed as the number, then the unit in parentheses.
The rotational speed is 4500 (rpm)
